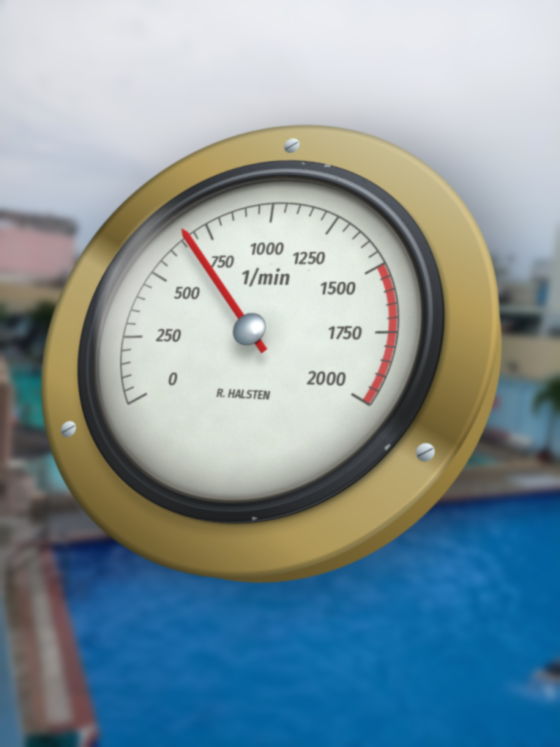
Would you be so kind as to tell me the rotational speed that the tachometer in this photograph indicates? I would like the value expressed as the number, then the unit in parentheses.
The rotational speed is 675 (rpm)
